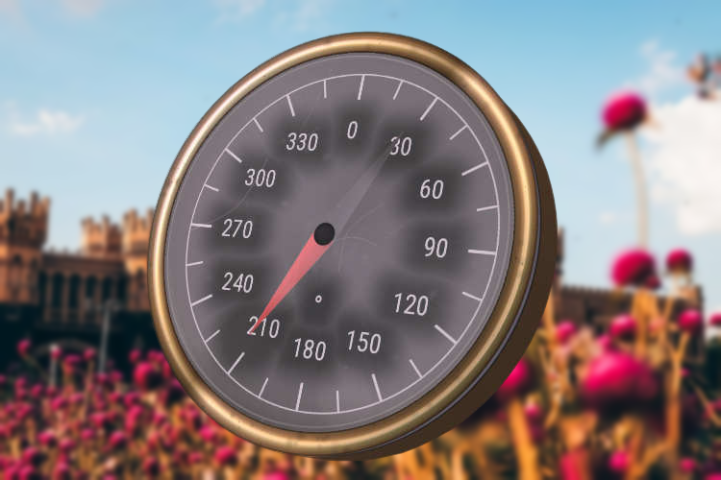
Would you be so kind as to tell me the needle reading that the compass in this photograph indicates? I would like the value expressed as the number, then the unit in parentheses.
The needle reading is 210 (°)
